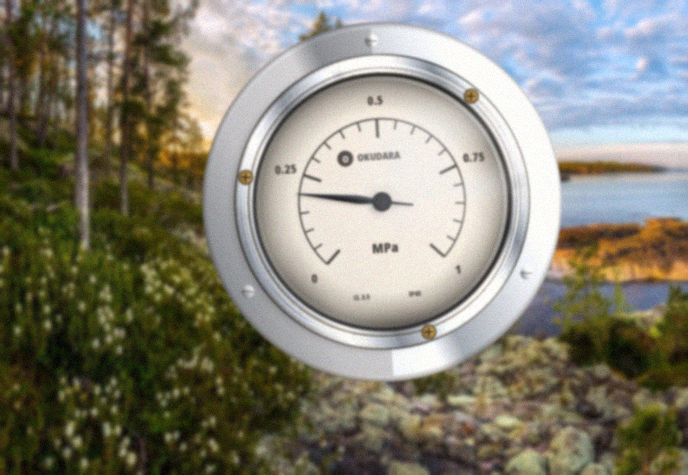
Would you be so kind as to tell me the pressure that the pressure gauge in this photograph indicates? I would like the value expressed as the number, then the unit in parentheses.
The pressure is 0.2 (MPa)
